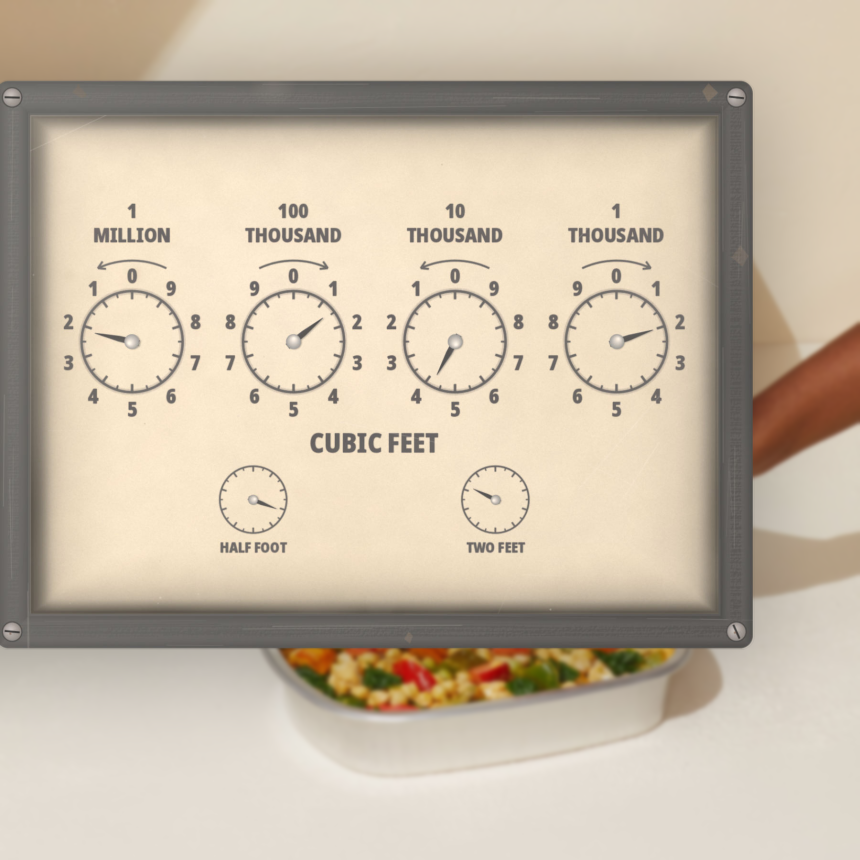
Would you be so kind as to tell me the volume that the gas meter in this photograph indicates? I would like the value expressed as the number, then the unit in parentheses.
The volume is 214200 (ft³)
